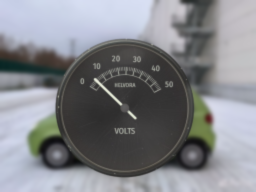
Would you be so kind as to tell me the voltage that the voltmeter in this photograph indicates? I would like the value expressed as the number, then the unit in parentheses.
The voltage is 5 (V)
